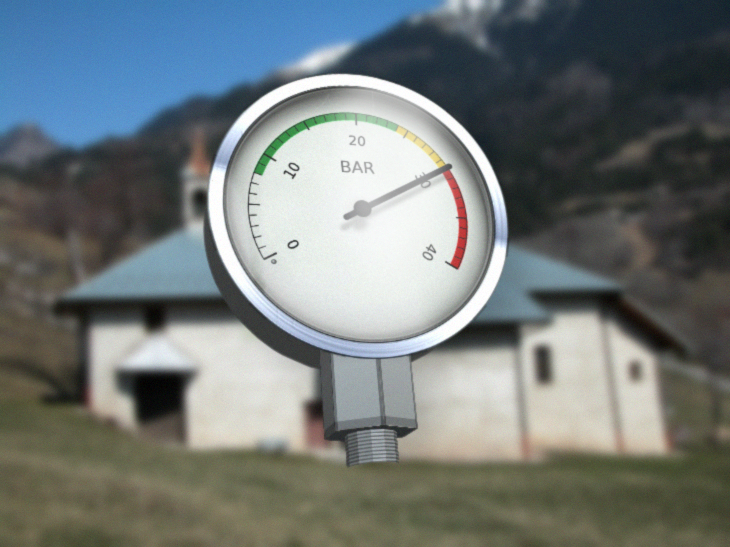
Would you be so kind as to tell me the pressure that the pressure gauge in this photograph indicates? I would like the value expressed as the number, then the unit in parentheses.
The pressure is 30 (bar)
